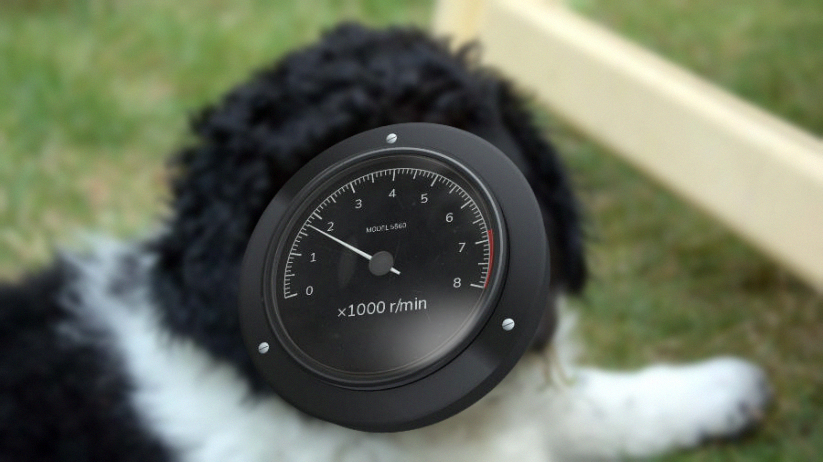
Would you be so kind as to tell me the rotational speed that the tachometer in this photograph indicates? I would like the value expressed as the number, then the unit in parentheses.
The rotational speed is 1700 (rpm)
